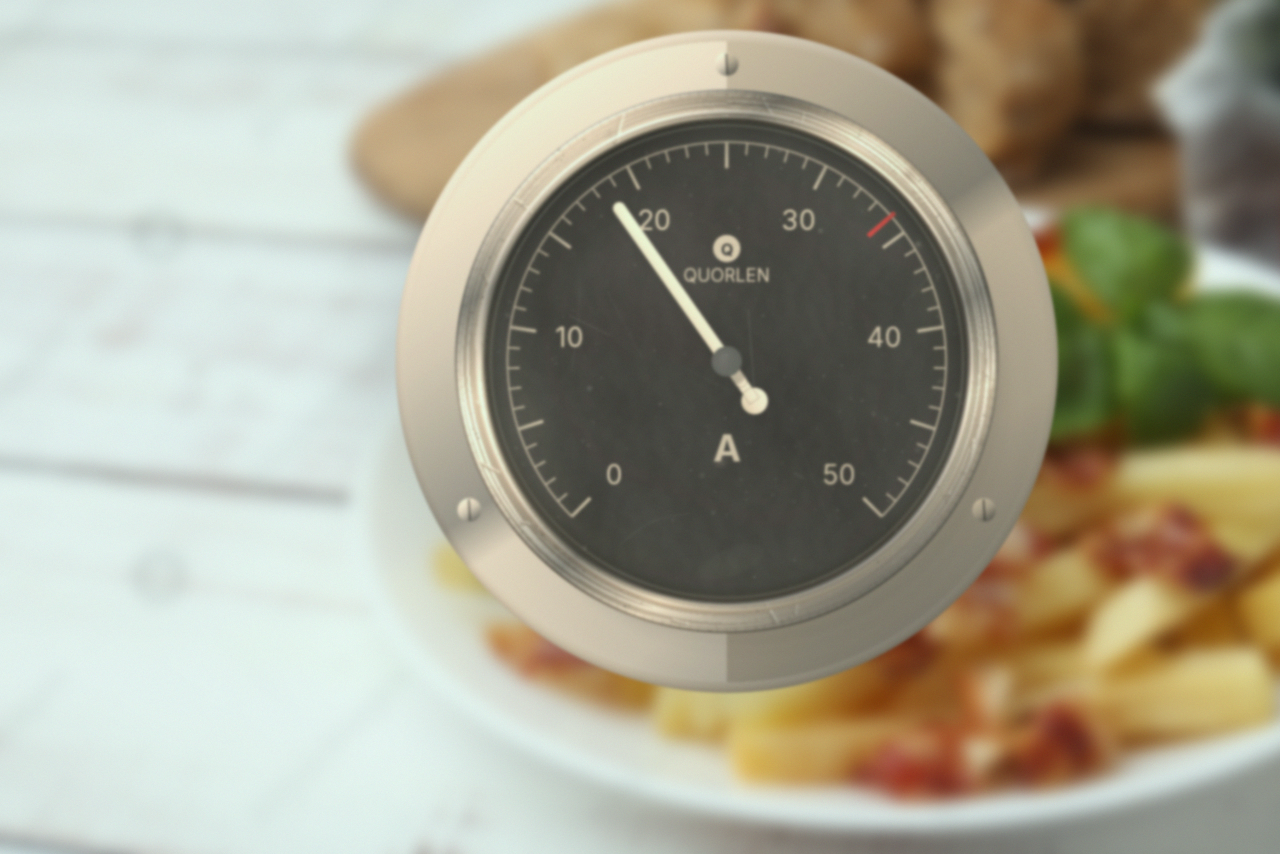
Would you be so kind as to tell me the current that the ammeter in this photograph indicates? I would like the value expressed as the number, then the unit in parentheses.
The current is 18.5 (A)
